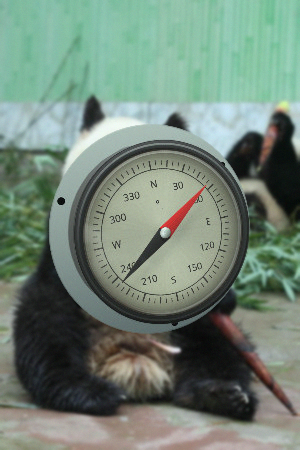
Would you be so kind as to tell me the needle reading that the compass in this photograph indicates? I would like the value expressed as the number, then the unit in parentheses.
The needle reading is 55 (°)
